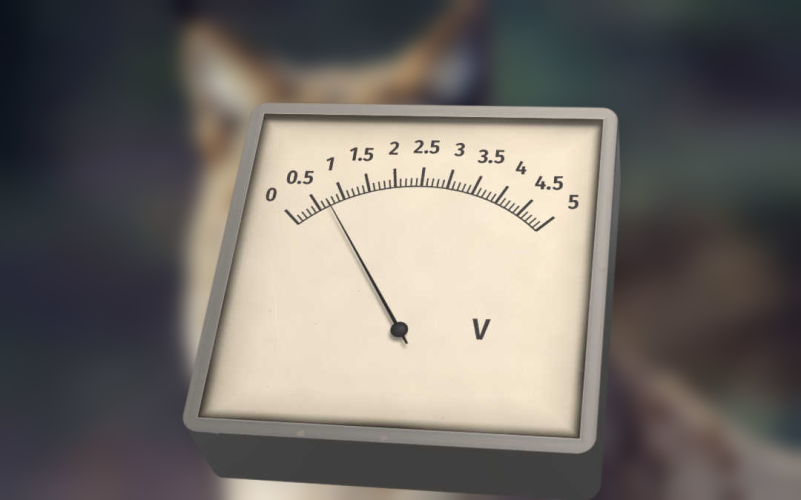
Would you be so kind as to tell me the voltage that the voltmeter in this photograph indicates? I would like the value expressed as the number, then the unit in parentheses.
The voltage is 0.7 (V)
